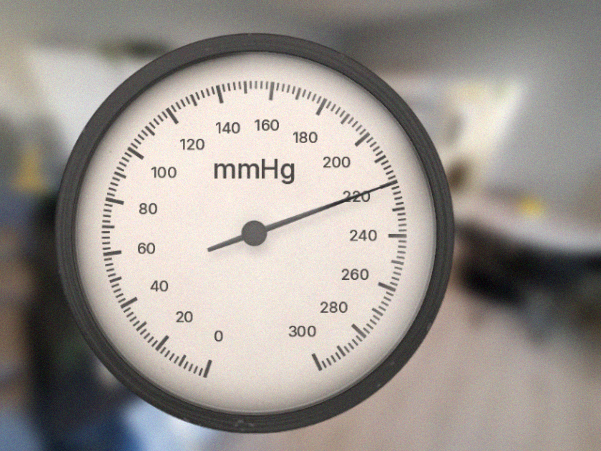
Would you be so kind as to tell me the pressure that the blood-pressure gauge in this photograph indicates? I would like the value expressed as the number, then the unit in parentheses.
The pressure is 220 (mmHg)
